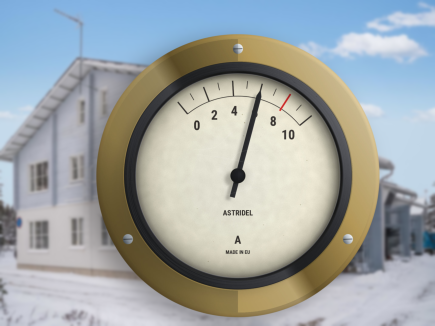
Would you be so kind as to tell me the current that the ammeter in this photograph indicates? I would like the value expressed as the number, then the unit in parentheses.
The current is 6 (A)
